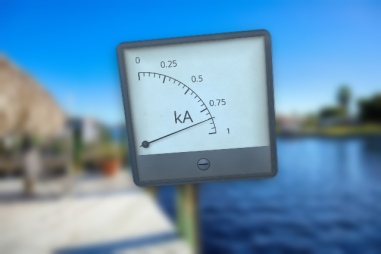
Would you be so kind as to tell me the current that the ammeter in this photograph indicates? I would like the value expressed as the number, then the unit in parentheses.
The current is 0.85 (kA)
